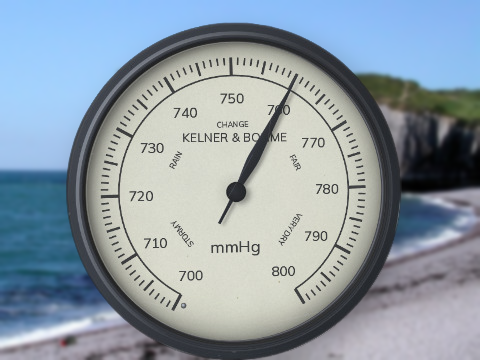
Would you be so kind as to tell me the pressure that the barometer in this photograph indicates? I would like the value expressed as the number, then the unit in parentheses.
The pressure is 760 (mmHg)
